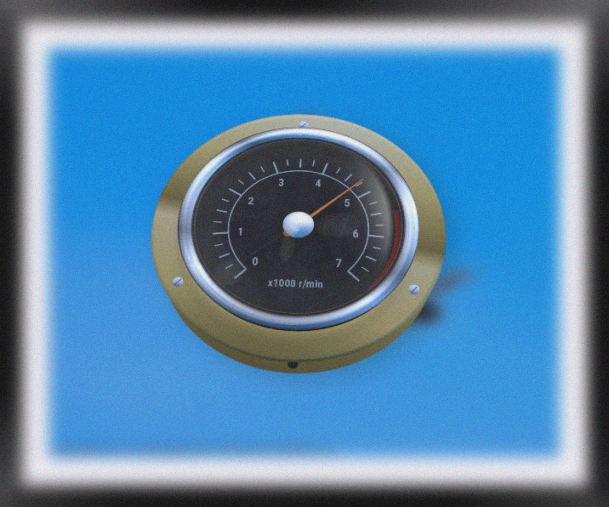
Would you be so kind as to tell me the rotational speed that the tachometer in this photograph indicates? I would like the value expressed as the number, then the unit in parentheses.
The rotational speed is 4750 (rpm)
